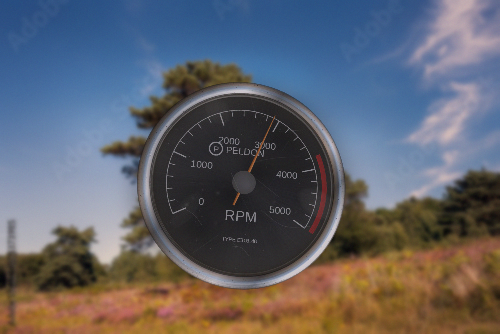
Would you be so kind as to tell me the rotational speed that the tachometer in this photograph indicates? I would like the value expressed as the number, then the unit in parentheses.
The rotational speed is 2900 (rpm)
